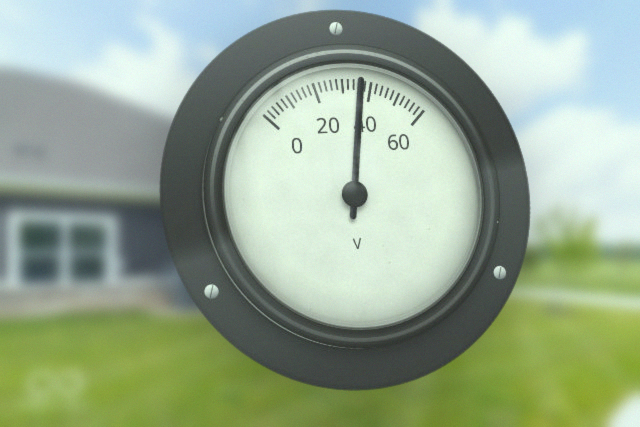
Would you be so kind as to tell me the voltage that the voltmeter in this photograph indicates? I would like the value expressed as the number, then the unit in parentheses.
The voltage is 36 (V)
